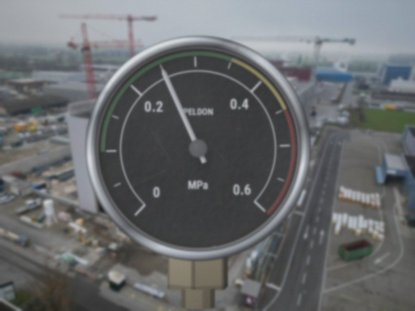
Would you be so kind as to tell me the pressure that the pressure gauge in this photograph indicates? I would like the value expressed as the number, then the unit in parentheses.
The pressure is 0.25 (MPa)
